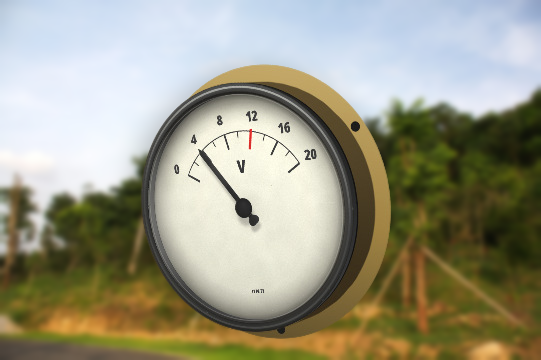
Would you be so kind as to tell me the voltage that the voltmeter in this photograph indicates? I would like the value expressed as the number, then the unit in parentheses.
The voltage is 4 (V)
